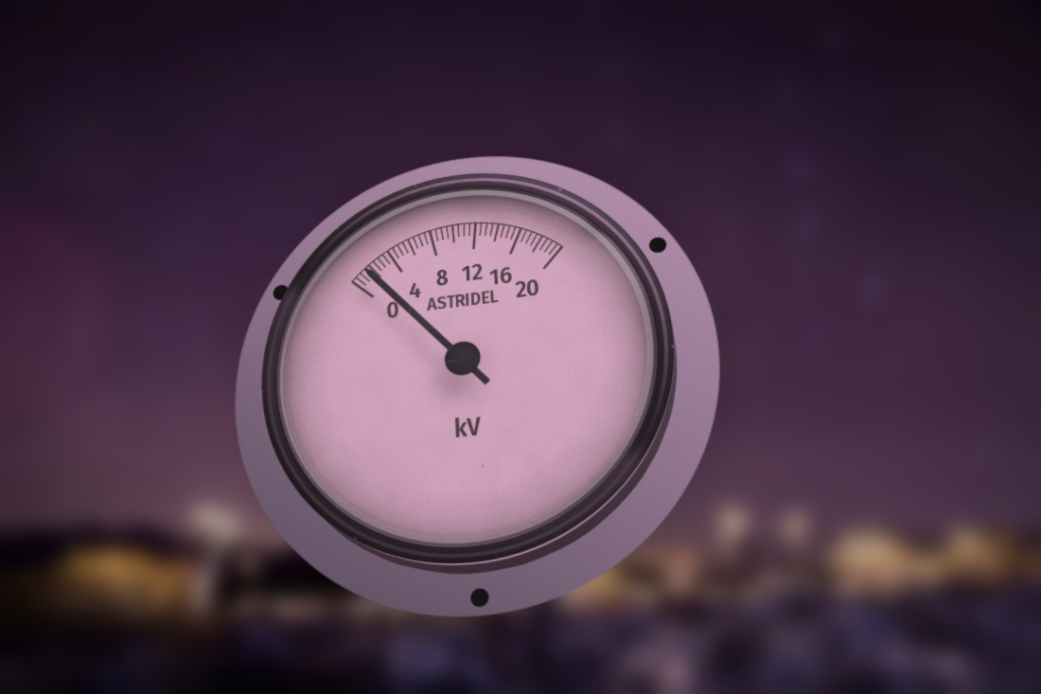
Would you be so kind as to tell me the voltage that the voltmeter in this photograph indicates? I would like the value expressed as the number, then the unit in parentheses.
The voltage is 1.5 (kV)
